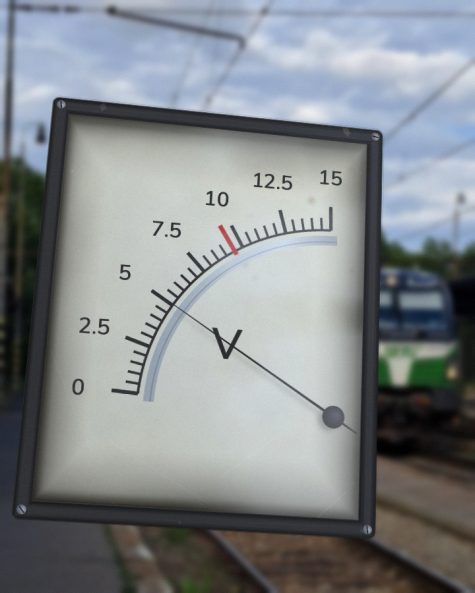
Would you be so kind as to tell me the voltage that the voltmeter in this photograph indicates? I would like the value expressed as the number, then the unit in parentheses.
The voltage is 5 (V)
